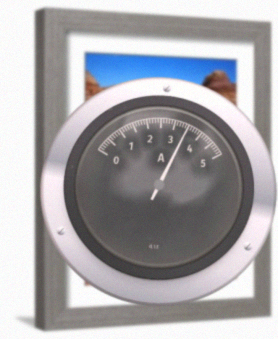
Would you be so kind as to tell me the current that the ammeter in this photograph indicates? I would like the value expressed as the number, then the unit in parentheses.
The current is 3.5 (A)
